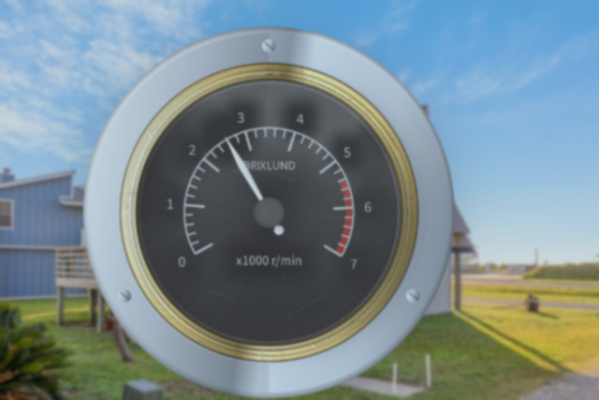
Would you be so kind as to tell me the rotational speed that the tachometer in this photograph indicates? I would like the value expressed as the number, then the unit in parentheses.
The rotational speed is 2600 (rpm)
